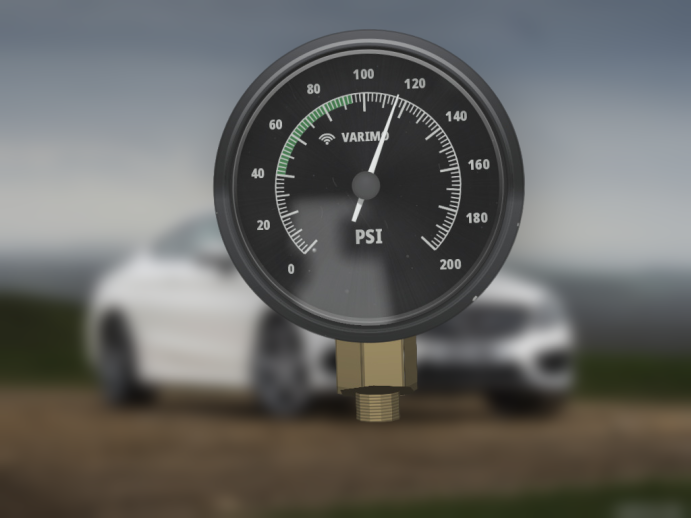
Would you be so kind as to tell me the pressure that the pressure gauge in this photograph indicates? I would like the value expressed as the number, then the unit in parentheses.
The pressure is 116 (psi)
